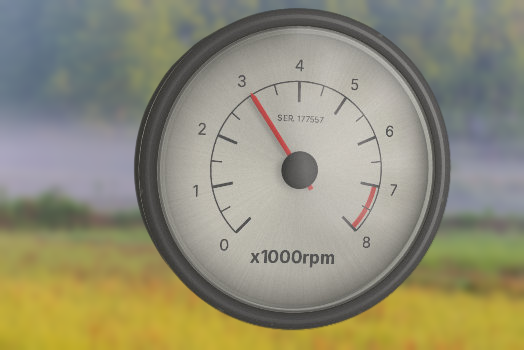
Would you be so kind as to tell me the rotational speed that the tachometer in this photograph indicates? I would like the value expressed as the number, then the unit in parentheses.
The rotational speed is 3000 (rpm)
